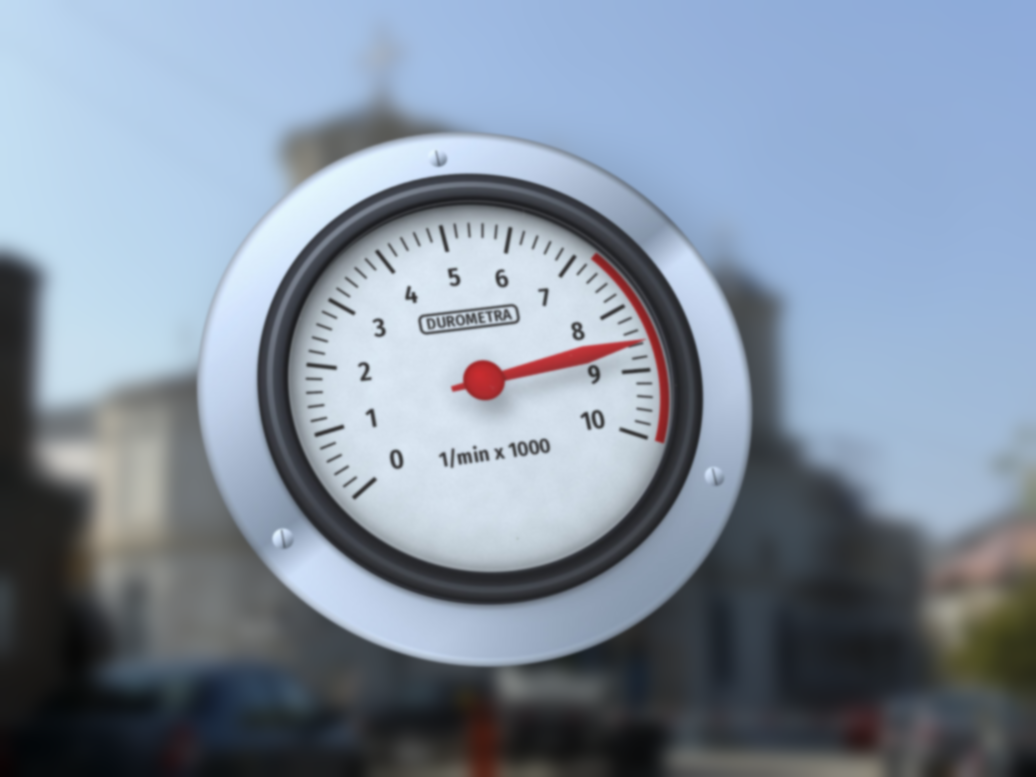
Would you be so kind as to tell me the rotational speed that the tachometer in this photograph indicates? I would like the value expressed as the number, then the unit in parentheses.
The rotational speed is 8600 (rpm)
